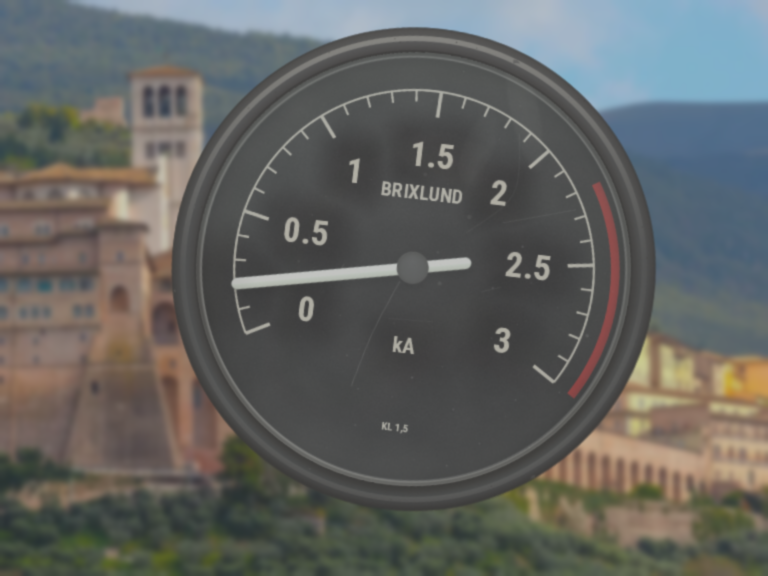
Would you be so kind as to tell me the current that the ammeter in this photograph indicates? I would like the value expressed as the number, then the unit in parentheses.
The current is 0.2 (kA)
